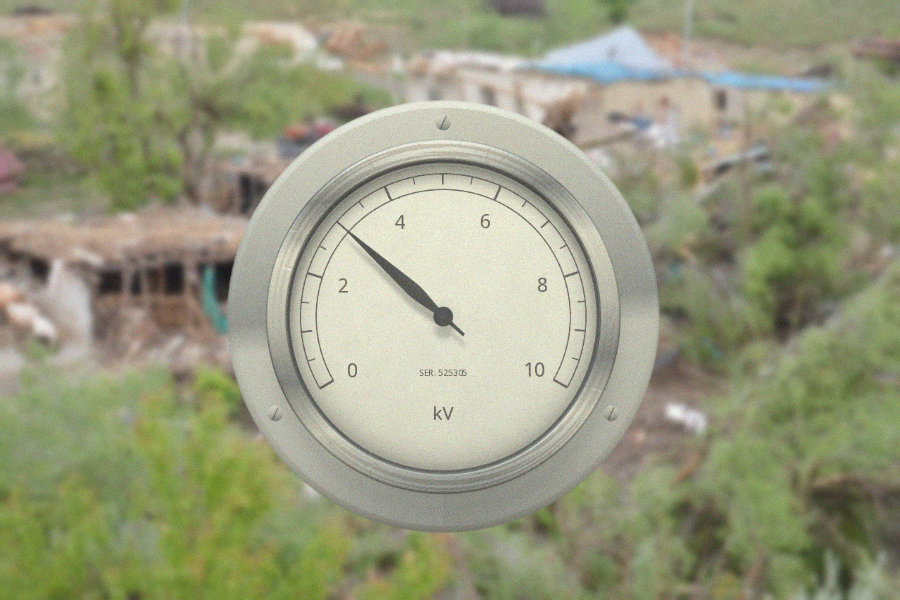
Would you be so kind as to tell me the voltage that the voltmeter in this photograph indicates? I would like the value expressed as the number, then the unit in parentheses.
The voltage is 3 (kV)
